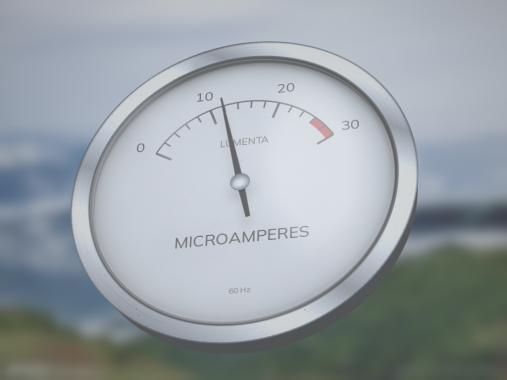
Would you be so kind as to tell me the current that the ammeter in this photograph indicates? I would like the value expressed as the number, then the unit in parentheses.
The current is 12 (µA)
